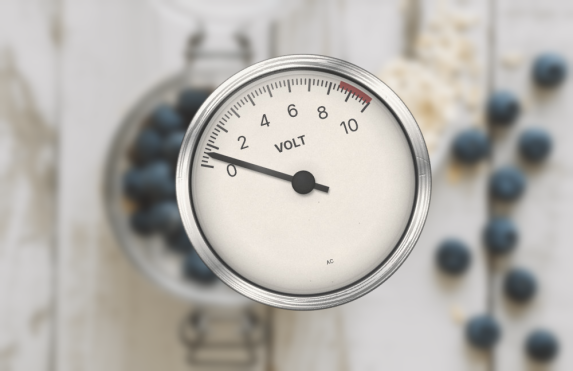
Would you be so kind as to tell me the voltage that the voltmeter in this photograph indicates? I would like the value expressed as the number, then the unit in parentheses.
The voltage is 0.6 (V)
